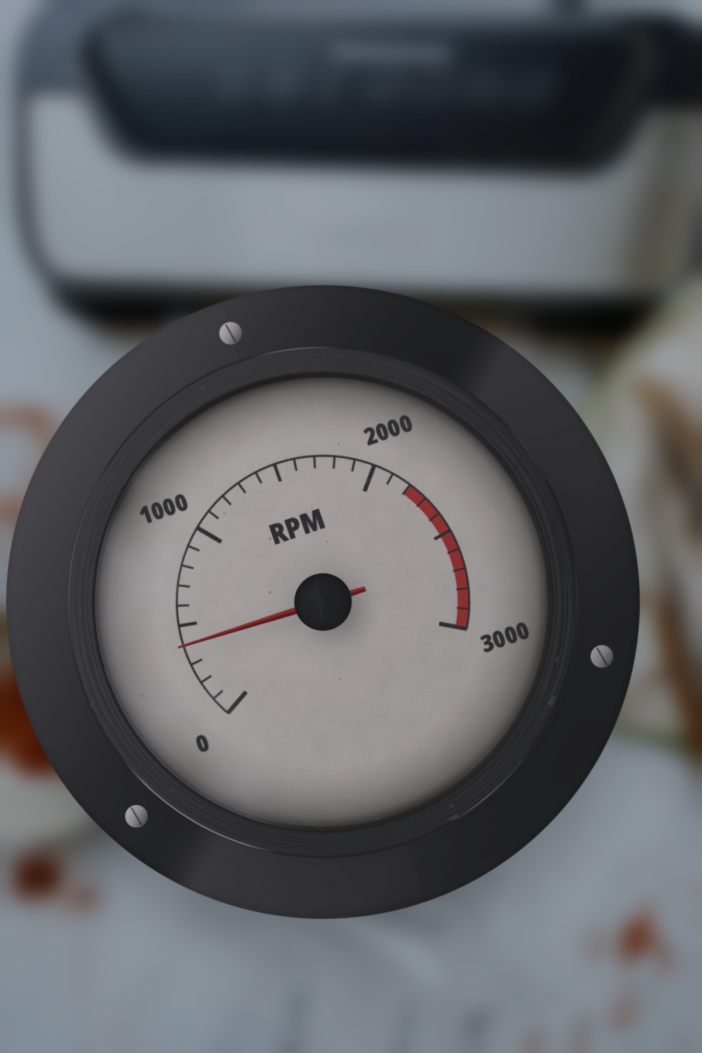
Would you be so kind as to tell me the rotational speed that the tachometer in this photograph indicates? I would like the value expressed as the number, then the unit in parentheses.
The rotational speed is 400 (rpm)
